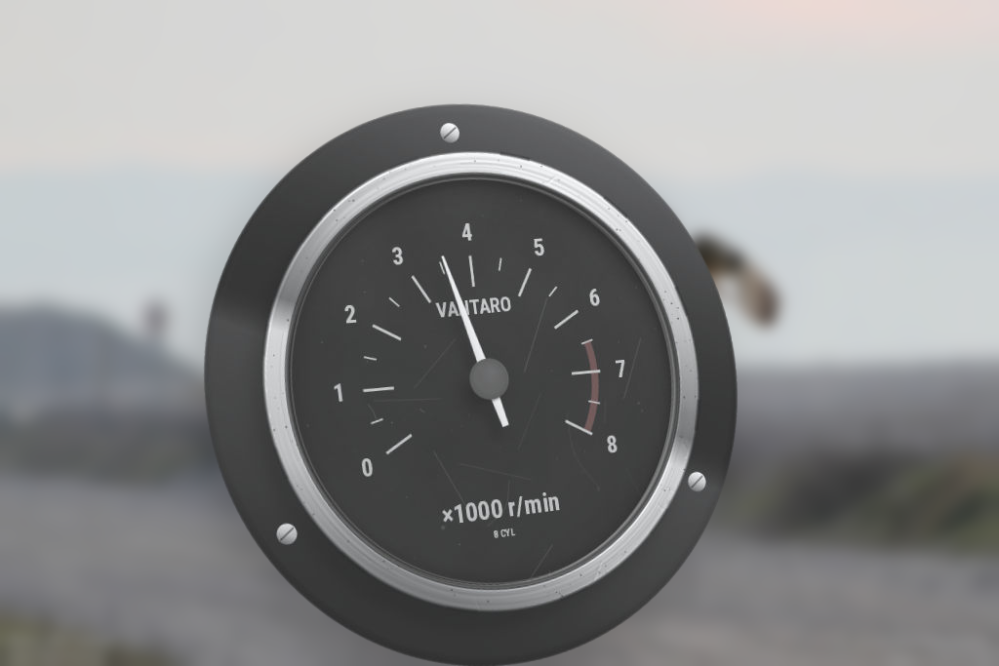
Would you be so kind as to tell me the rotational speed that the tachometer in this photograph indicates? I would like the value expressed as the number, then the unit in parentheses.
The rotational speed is 3500 (rpm)
